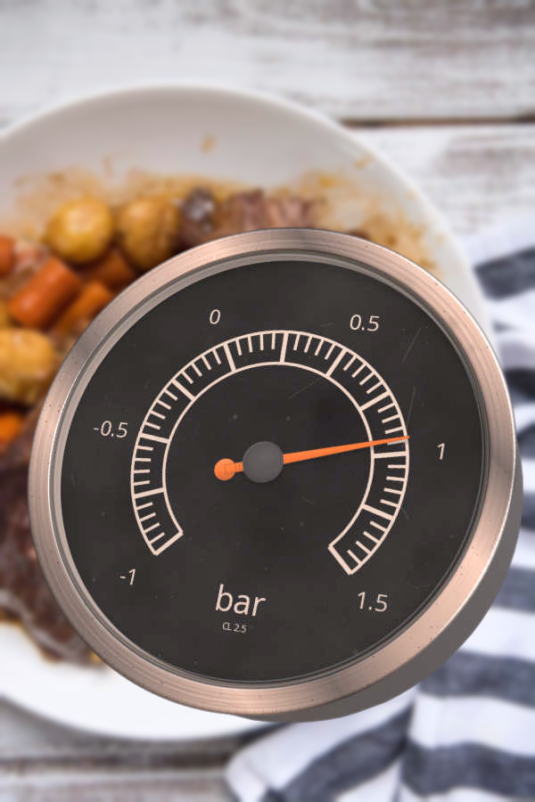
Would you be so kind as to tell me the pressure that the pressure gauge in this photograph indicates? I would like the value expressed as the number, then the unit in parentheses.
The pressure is 0.95 (bar)
